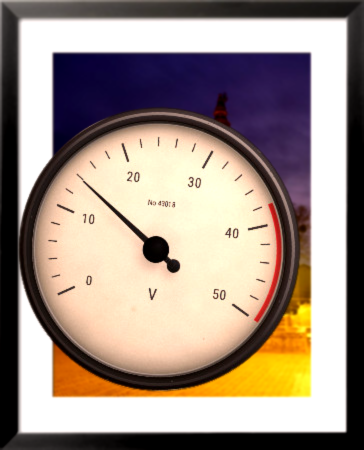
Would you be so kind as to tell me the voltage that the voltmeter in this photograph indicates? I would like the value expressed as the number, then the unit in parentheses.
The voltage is 14 (V)
